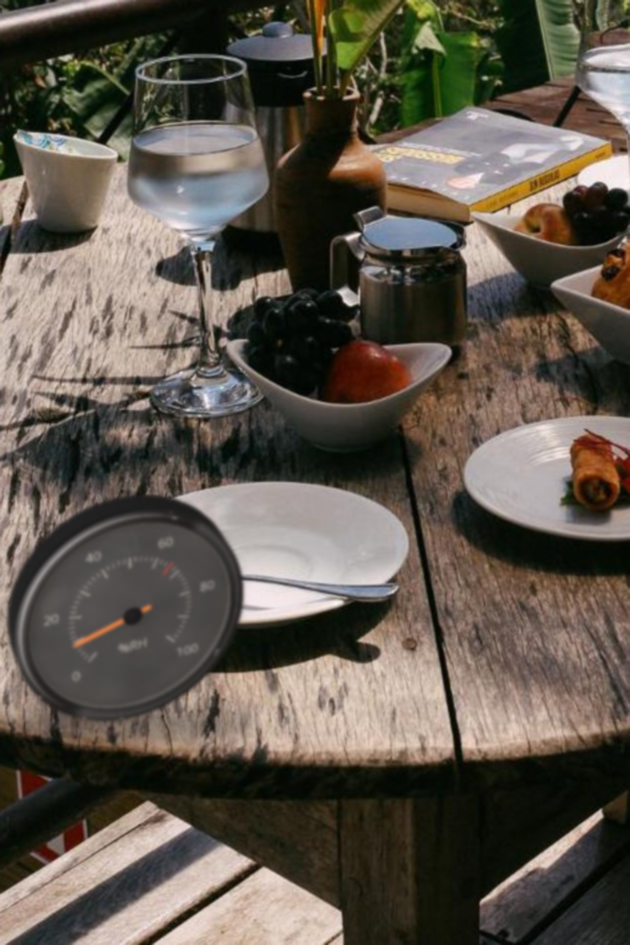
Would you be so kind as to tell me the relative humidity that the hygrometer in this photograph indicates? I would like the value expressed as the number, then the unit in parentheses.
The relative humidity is 10 (%)
